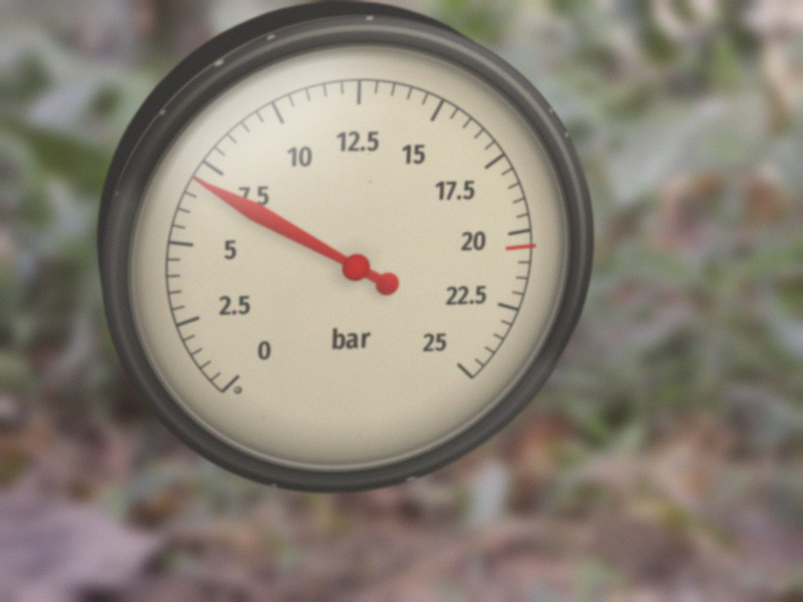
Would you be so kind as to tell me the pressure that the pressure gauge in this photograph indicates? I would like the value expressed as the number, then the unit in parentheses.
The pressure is 7 (bar)
